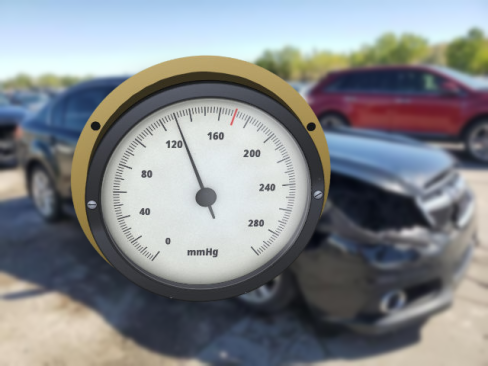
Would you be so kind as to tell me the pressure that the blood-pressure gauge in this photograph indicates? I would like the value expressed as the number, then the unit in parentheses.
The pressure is 130 (mmHg)
